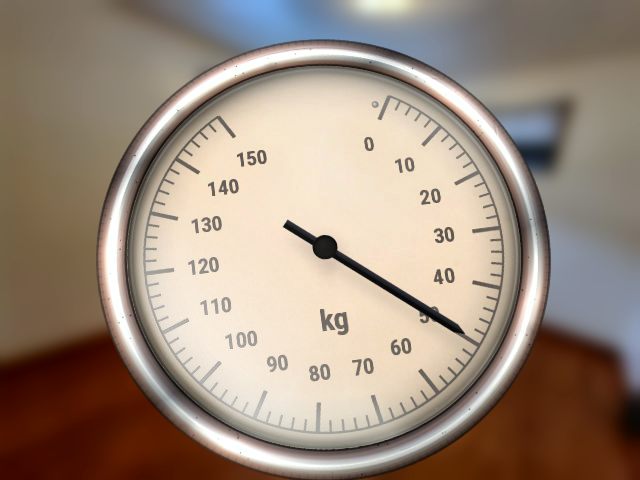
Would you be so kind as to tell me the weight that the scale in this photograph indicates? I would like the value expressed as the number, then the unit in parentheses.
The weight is 50 (kg)
